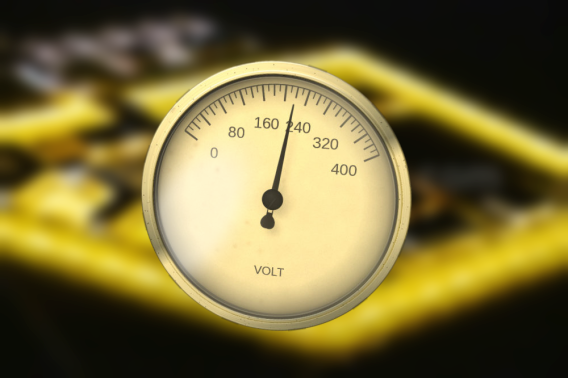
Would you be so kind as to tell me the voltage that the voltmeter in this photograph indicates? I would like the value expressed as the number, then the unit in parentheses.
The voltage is 220 (V)
